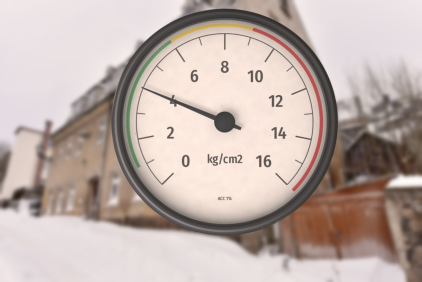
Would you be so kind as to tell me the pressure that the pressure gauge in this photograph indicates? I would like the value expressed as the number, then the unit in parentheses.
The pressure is 4 (kg/cm²)
